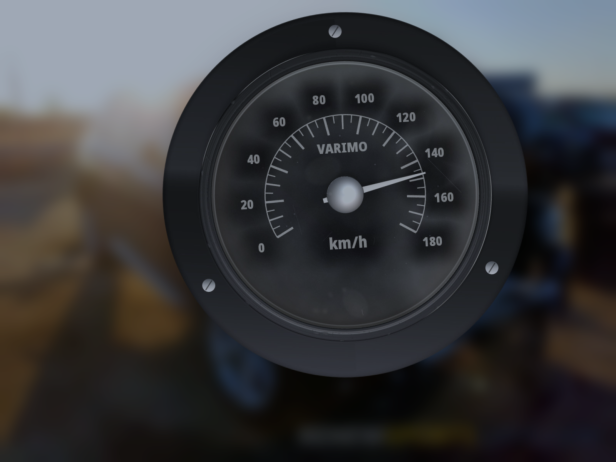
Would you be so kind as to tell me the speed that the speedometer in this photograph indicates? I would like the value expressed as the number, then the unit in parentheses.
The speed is 147.5 (km/h)
